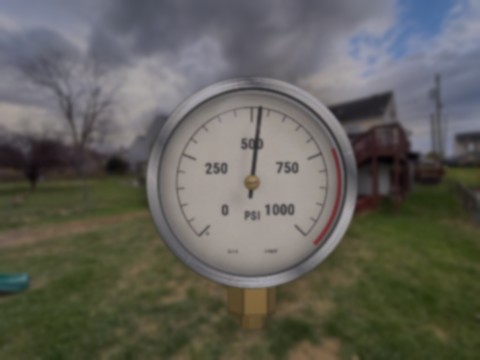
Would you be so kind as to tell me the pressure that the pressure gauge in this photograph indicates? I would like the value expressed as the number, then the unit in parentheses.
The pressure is 525 (psi)
